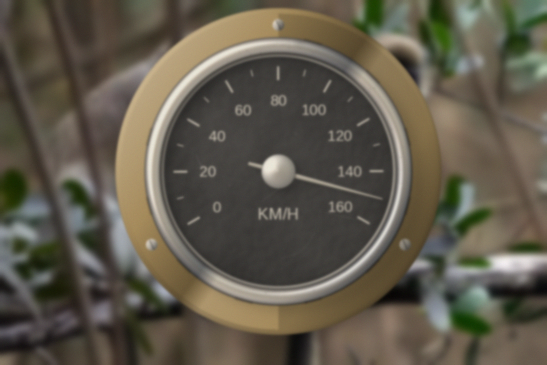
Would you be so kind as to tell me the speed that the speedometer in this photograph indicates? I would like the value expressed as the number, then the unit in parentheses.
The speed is 150 (km/h)
